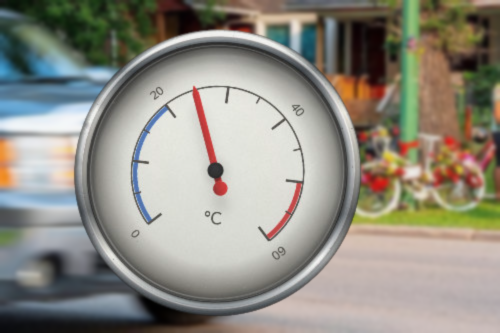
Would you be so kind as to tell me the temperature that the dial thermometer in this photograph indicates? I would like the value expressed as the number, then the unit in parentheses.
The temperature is 25 (°C)
